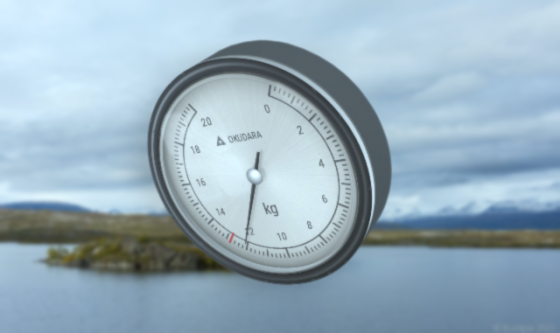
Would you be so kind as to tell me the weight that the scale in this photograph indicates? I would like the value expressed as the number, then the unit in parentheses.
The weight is 12 (kg)
